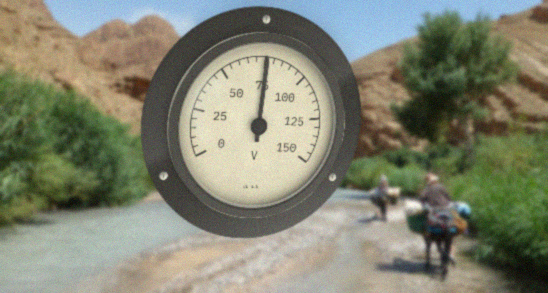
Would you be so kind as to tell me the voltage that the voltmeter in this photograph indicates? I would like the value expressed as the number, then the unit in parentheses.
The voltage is 75 (V)
